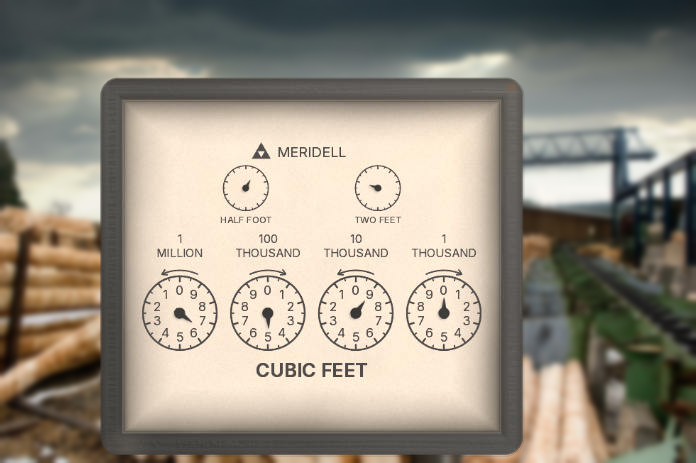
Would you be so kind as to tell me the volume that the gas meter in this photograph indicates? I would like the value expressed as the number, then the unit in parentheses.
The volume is 649000 (ft³)
